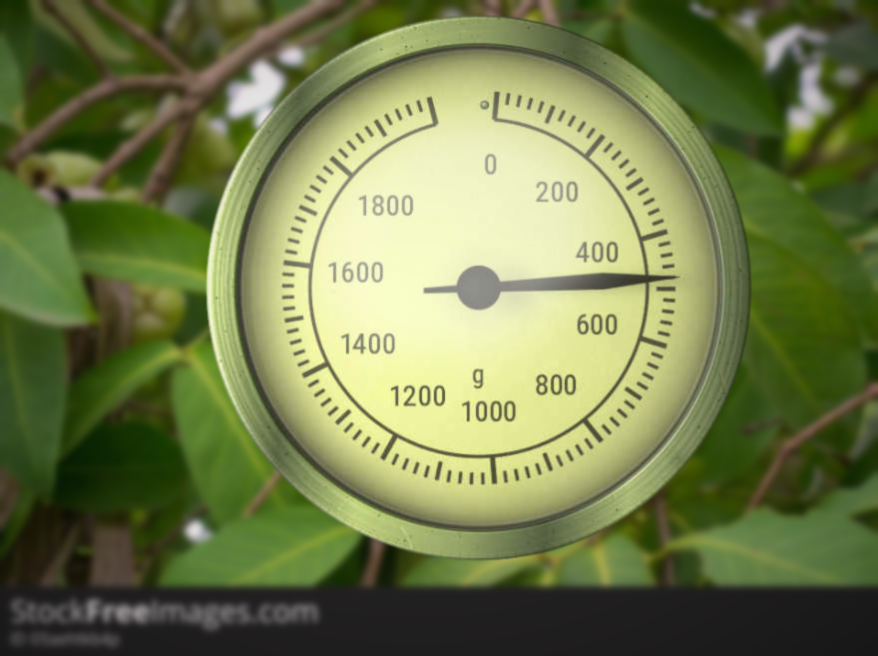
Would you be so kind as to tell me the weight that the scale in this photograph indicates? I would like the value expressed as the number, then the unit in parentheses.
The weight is 480 (g)
